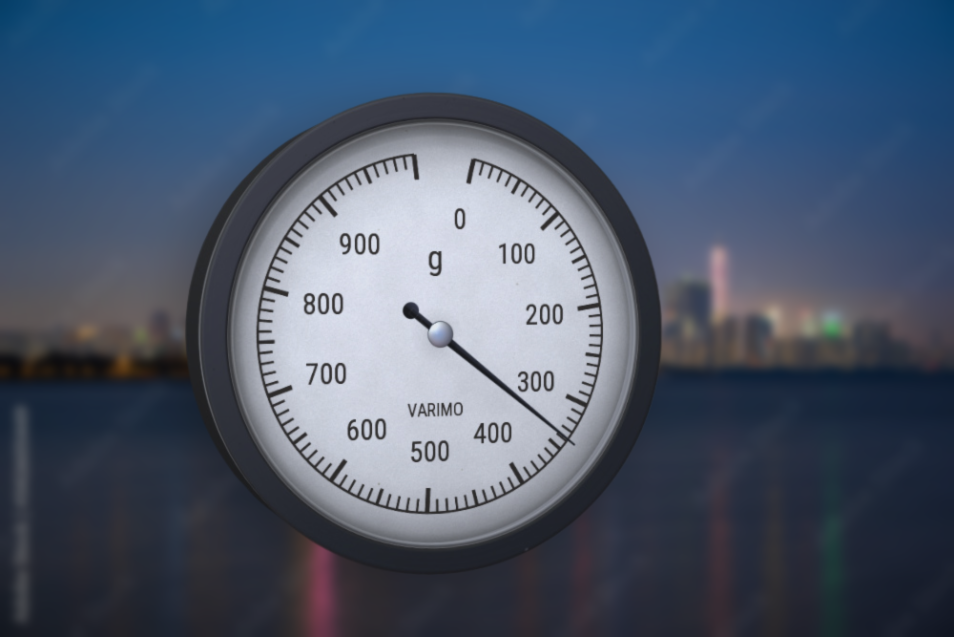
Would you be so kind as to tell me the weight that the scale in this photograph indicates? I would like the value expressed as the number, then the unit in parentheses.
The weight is 340 (g)
